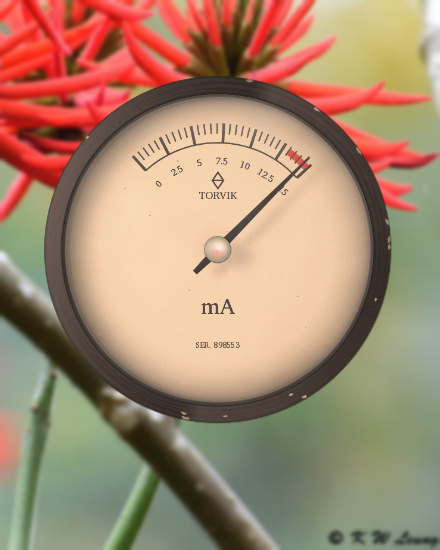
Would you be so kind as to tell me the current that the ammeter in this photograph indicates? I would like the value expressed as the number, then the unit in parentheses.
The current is 14.5 (mA)
